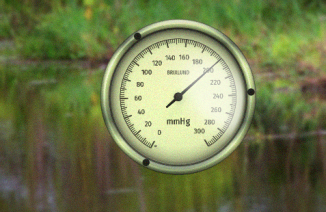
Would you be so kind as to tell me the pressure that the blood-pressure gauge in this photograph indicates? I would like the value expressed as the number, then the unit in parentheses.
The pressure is 200 (mmHg)
